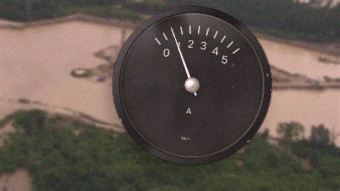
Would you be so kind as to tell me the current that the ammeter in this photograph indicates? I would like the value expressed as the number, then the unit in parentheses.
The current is 1 (A)
